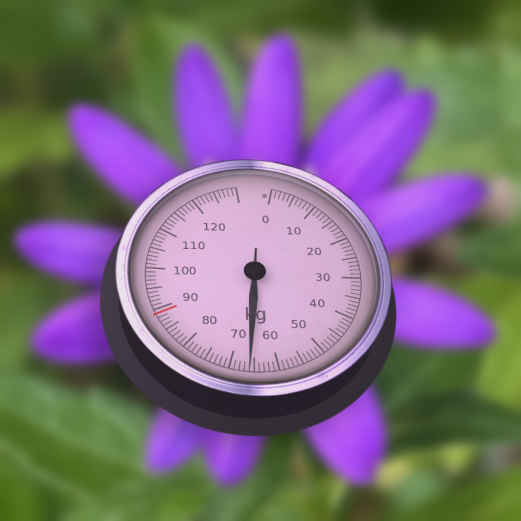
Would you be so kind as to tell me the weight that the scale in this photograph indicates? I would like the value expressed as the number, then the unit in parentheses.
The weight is 66 (kg)
